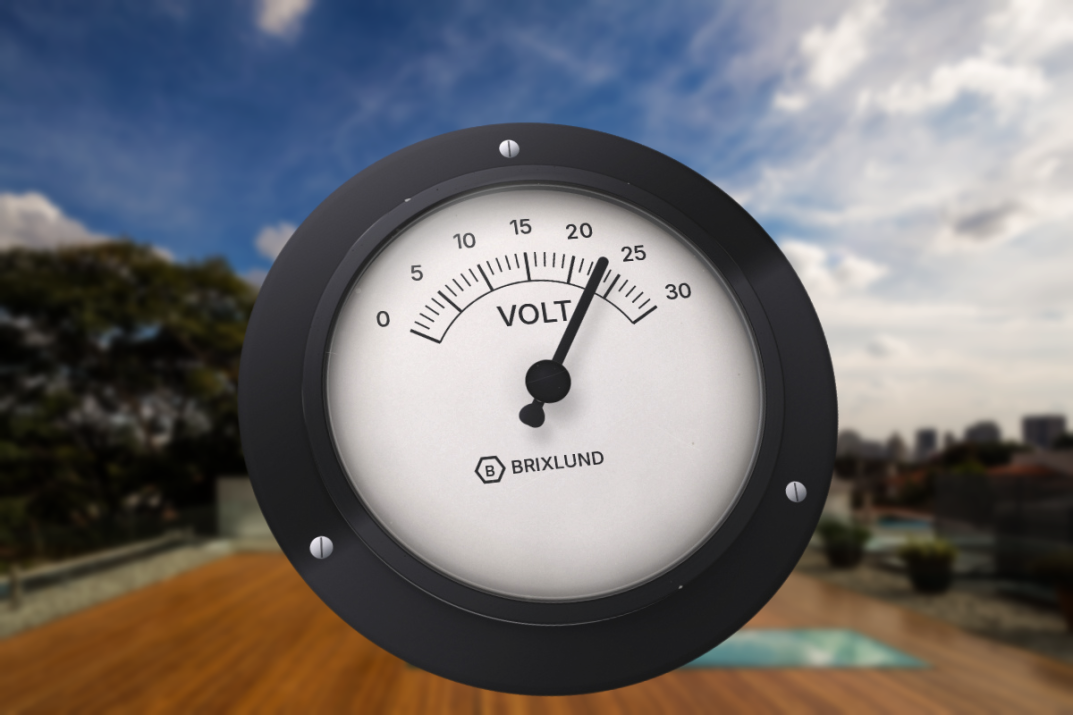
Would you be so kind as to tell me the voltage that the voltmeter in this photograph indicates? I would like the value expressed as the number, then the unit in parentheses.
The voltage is 23 (V)
